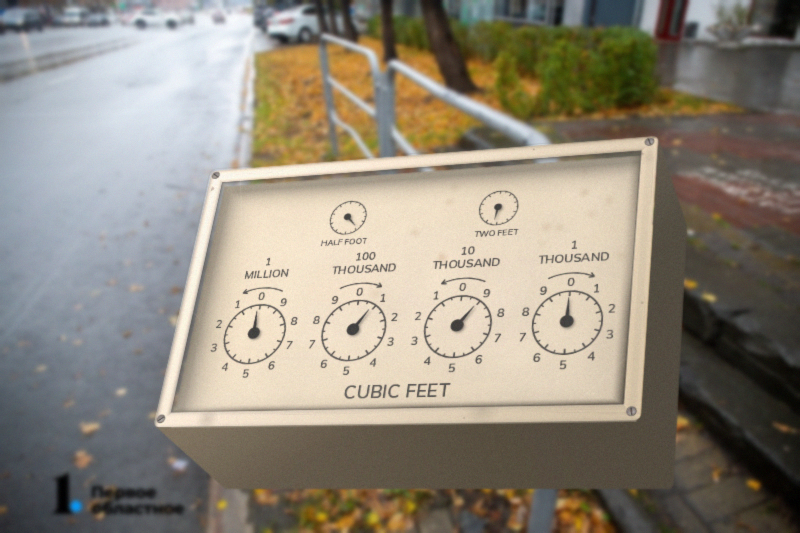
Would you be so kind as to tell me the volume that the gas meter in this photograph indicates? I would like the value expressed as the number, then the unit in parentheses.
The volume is 9000 (ft³)
